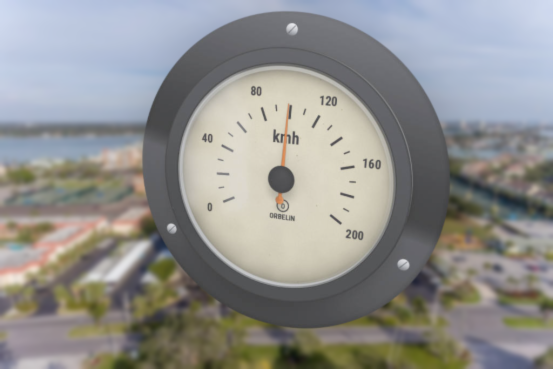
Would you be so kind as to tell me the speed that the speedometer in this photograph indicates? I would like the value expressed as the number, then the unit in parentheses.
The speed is 100 (km/h)
